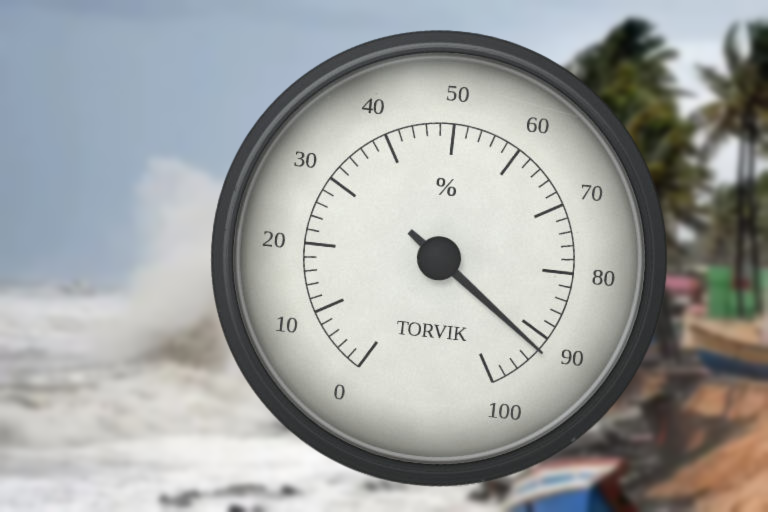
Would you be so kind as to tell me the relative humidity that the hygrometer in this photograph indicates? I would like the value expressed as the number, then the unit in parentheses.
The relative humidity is 92 (%)
